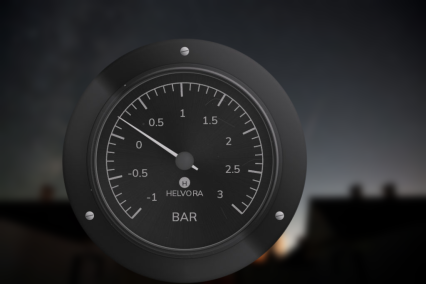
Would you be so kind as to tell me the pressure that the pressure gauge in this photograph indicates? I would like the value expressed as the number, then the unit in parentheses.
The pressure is 0.2 (bar)
